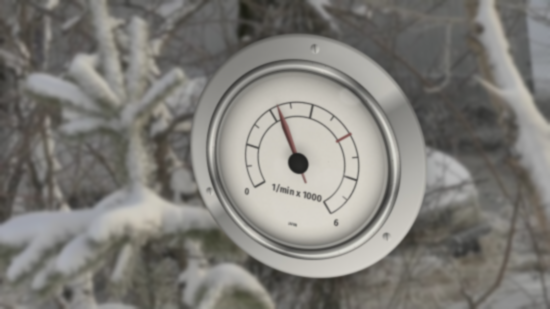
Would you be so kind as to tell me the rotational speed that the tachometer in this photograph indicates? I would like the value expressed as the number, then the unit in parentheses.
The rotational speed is 2250 (rpm)
